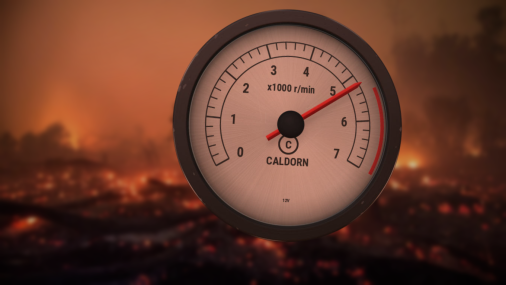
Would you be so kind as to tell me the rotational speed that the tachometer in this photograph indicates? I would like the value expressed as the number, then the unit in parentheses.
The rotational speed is 5200 (rpm)
